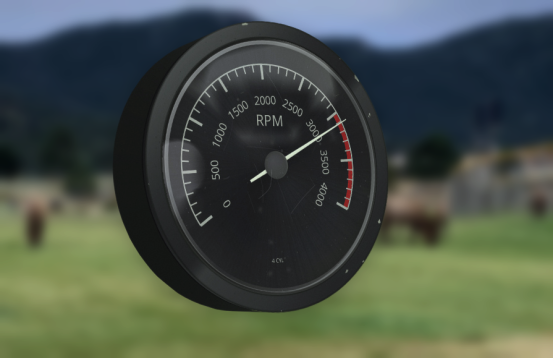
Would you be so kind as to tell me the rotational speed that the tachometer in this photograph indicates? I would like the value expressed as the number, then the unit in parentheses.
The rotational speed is 3100 (rpm)
